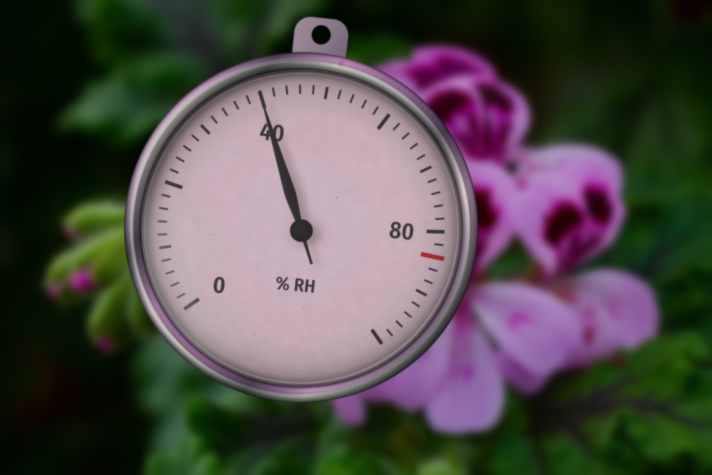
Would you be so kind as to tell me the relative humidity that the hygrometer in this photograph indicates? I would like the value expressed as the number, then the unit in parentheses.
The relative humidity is 40 (%)
